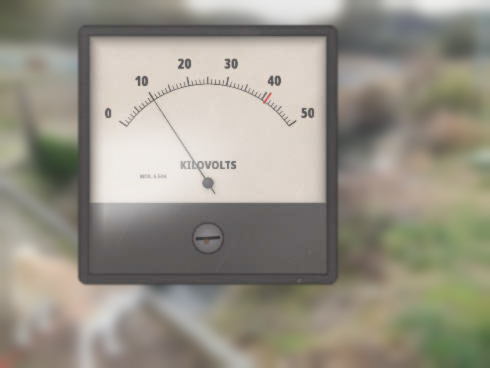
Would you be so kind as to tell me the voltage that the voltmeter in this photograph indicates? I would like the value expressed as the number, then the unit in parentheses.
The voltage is 10 (kV)
